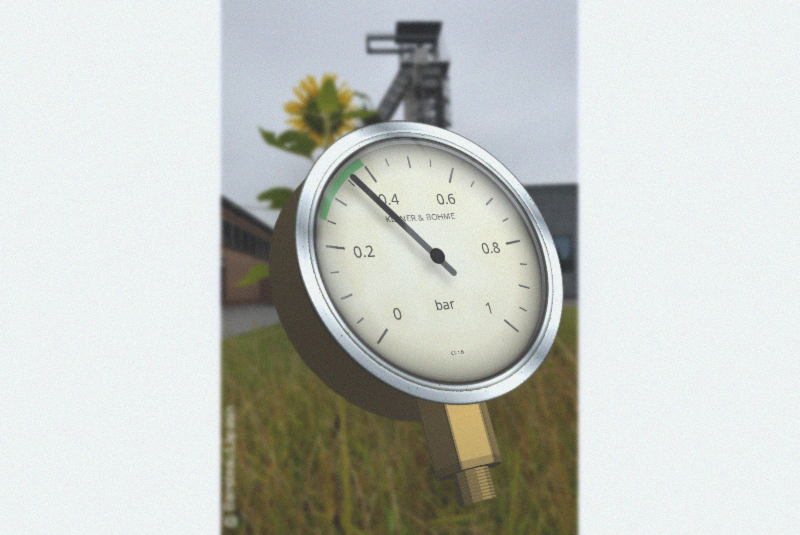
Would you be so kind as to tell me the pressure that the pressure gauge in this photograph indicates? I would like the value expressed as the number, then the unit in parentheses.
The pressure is 0.35 (bar)
